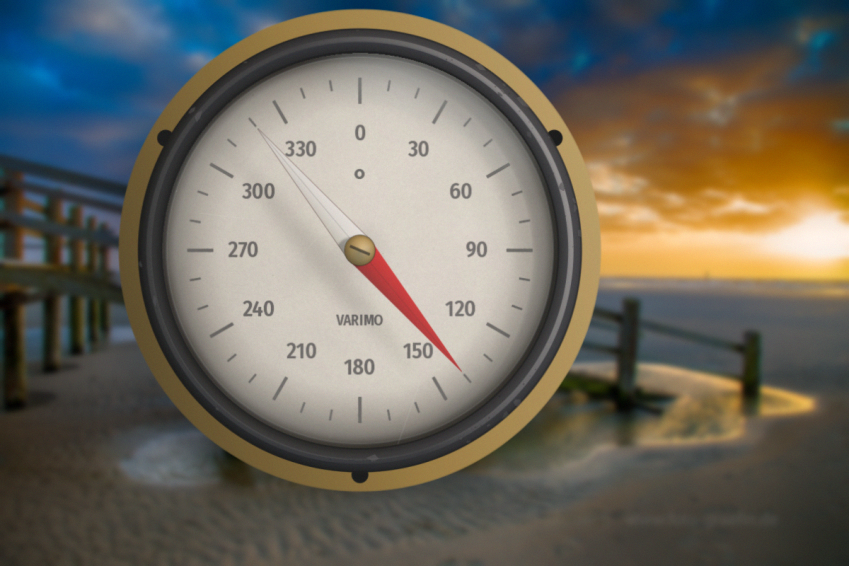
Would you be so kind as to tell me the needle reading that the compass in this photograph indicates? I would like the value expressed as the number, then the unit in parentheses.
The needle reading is 140 (°)
